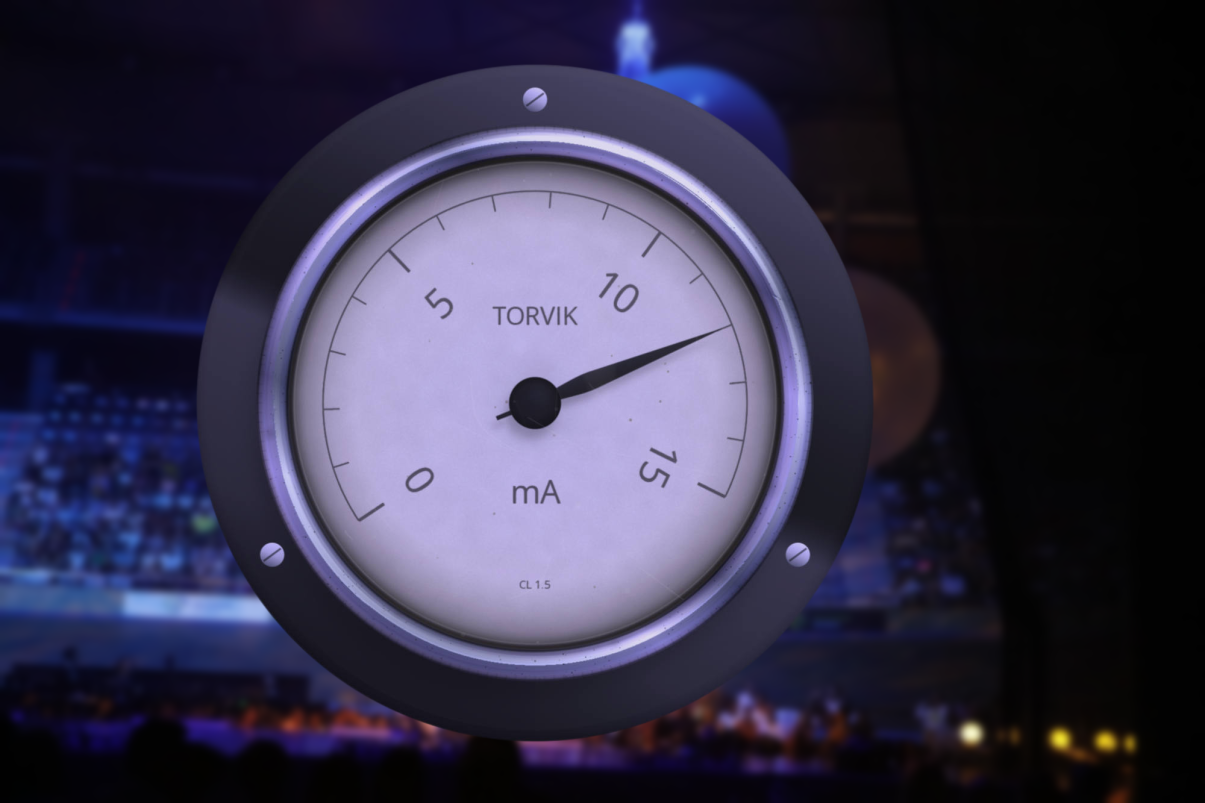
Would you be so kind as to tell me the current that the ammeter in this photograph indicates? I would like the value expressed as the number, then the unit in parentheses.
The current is 12 (mA)
